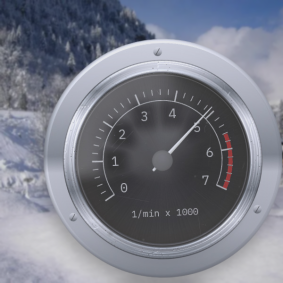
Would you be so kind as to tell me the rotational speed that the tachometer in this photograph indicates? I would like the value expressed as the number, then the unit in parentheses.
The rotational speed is 4900 (rpm)
